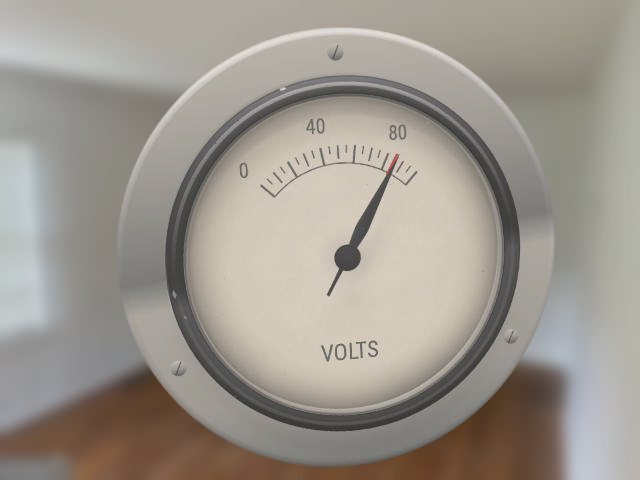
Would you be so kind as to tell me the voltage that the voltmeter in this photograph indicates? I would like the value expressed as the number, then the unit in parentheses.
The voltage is 85 (V)
